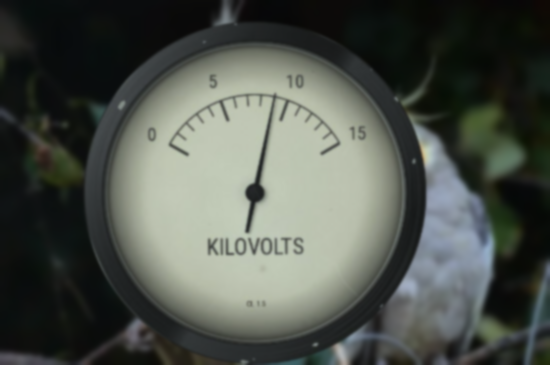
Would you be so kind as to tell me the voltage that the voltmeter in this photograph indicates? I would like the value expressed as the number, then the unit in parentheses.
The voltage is 9 (kV)
